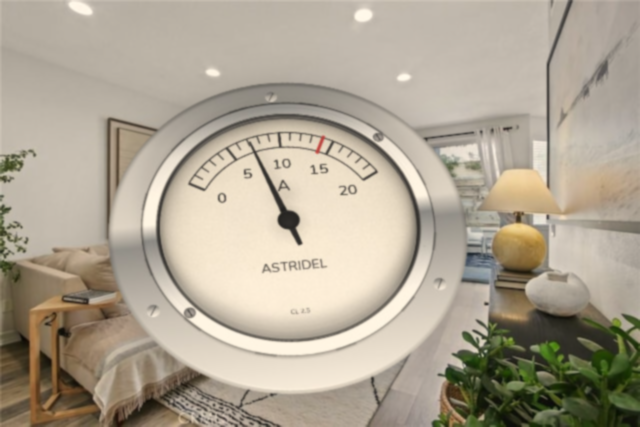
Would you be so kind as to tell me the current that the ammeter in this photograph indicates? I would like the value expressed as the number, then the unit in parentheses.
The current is 7 (A)
